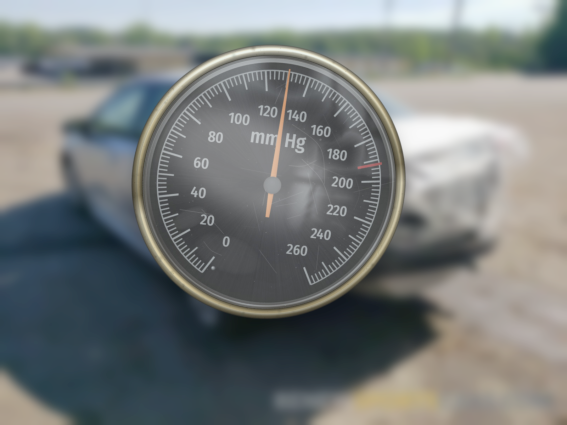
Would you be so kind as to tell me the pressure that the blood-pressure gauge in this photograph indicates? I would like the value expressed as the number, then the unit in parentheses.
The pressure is 130 (mmHg)
